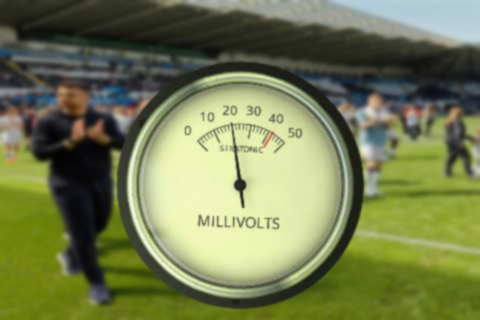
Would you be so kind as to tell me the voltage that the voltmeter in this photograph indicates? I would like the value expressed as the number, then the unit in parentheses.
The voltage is 20 (mV)
